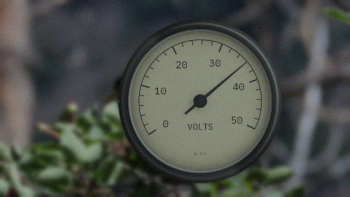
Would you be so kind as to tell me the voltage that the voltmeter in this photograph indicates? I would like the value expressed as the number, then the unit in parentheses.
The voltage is 36 (V)
